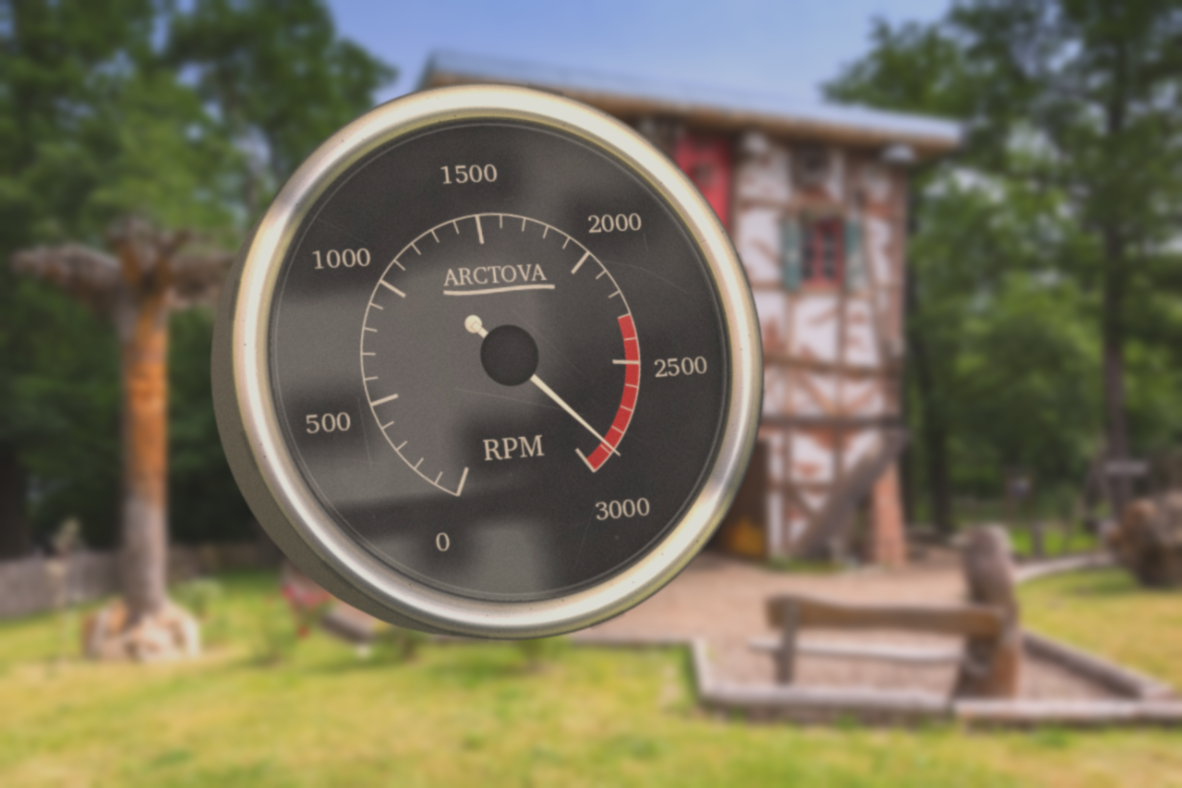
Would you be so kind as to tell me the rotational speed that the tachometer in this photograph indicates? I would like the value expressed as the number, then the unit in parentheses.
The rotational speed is 2900 (rpm)
